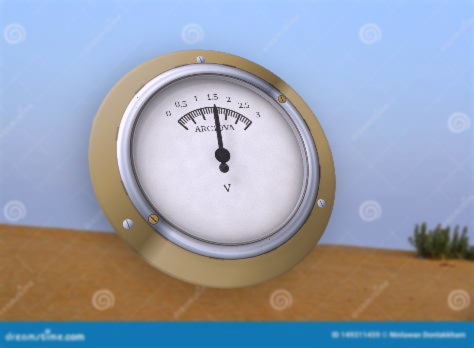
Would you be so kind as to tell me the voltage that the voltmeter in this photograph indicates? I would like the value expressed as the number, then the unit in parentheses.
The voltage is 1.5 (V)
